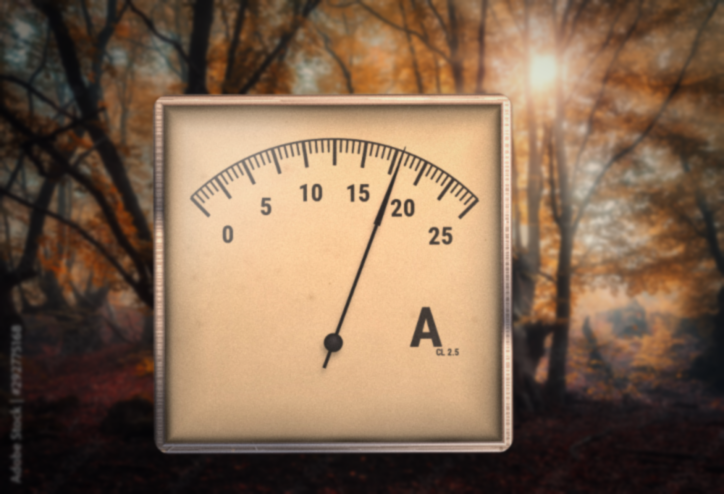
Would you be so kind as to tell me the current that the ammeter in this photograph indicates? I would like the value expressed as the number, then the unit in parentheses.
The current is 18 (A)
